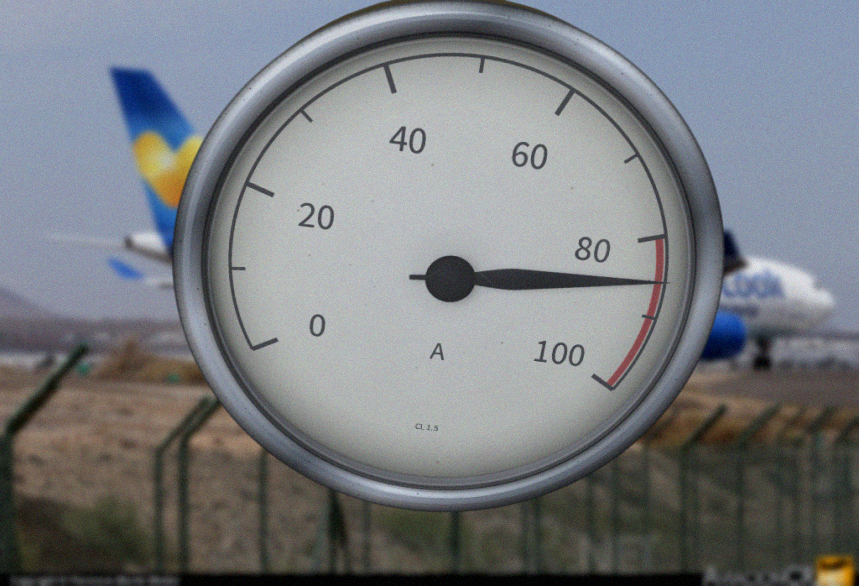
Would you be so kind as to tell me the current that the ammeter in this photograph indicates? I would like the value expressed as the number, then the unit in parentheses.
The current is 85 (A)
